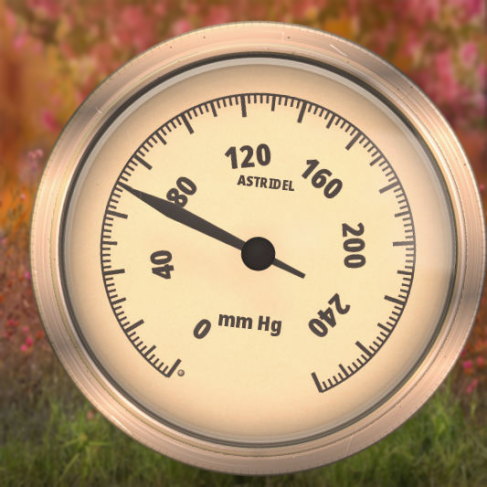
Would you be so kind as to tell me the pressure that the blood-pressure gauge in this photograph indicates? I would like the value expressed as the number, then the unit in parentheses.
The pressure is 70 (mmHg)
